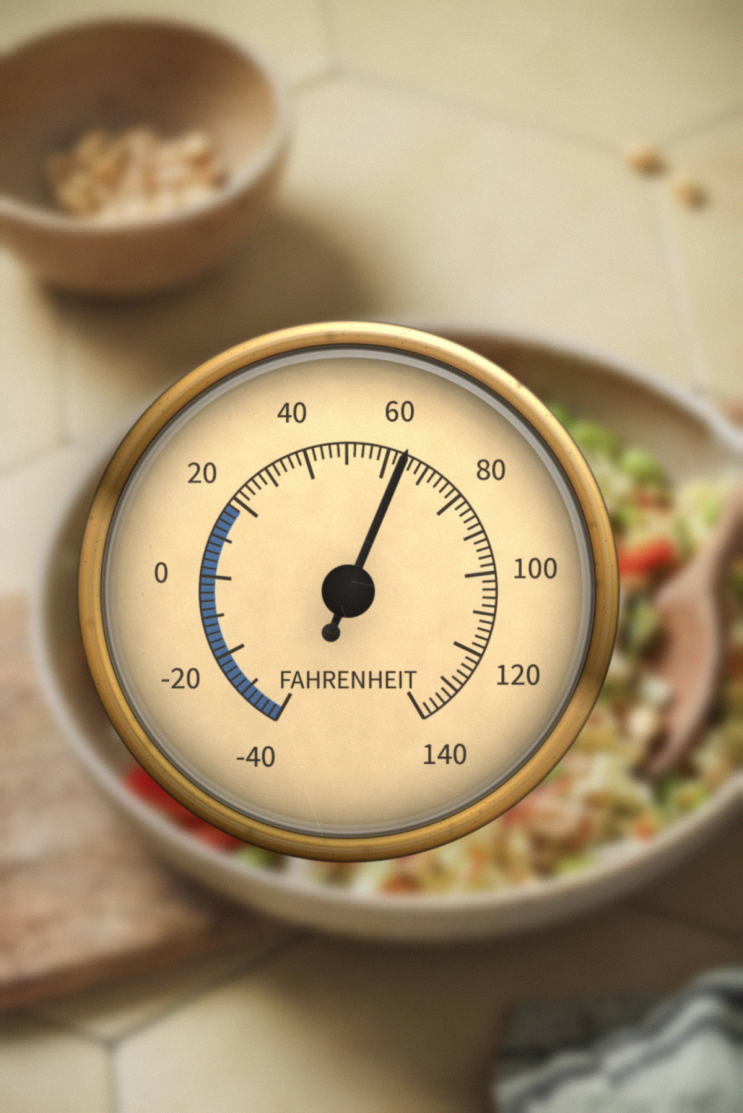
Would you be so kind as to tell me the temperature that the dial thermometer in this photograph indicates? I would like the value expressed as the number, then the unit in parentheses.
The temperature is 64 (°F)
